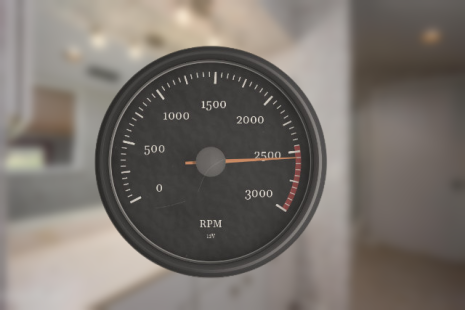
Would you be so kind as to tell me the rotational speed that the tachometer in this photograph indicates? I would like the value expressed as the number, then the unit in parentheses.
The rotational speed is 2550 (rpm)
